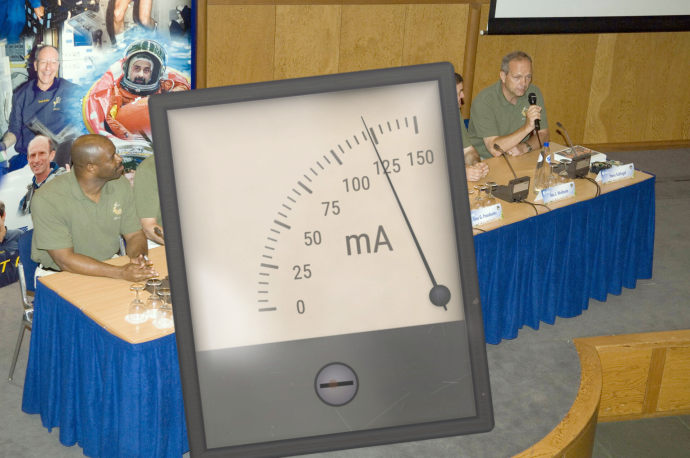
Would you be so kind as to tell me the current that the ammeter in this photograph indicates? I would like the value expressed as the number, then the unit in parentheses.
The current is 122.5 (mA)
